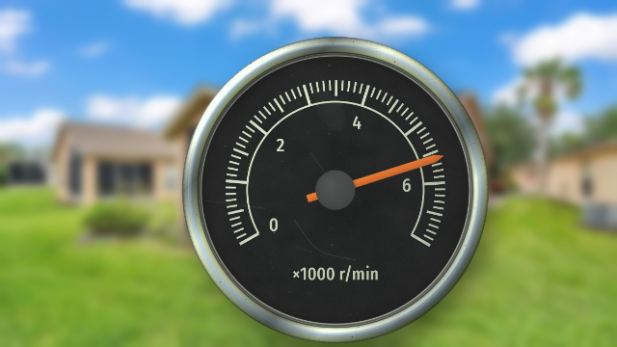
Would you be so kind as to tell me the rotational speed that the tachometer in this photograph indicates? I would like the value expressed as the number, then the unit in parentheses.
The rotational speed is 5600 (rpm)
